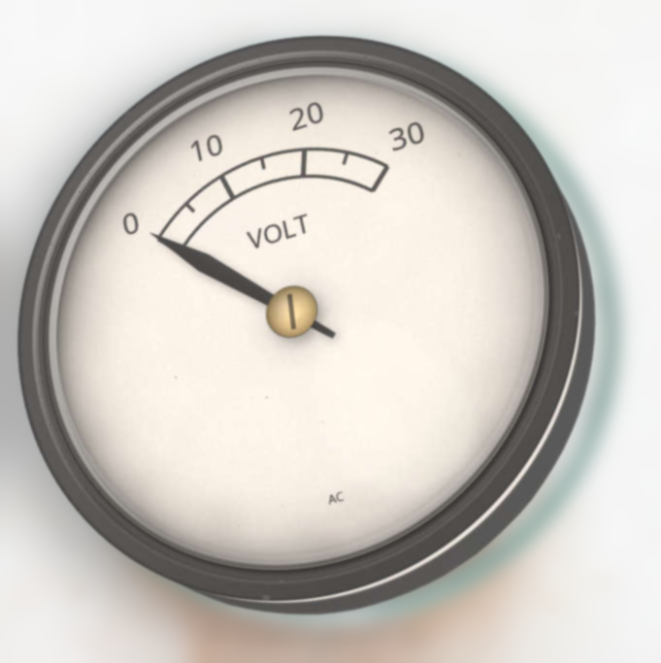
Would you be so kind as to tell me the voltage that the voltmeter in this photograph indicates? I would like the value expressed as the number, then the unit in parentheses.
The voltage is 0 (V)
